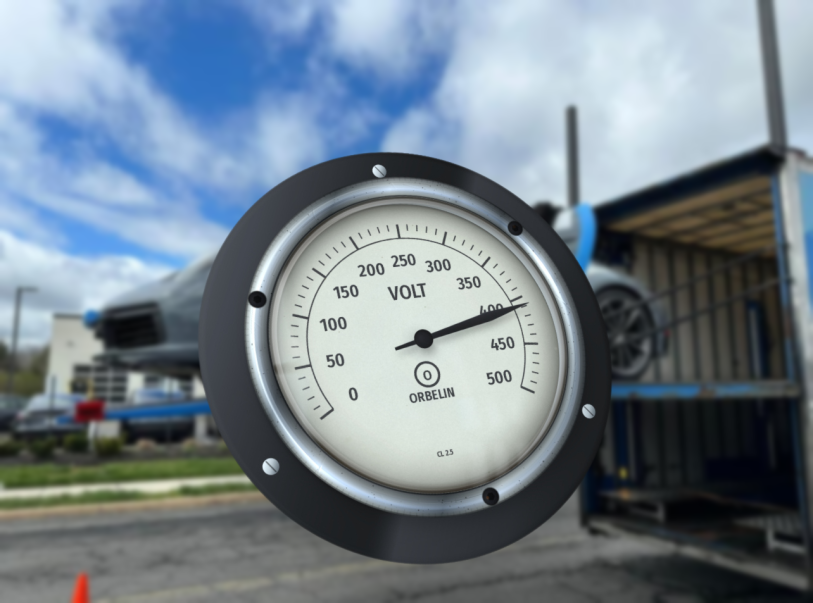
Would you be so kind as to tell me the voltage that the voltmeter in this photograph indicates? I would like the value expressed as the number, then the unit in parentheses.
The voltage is 410 (V)
